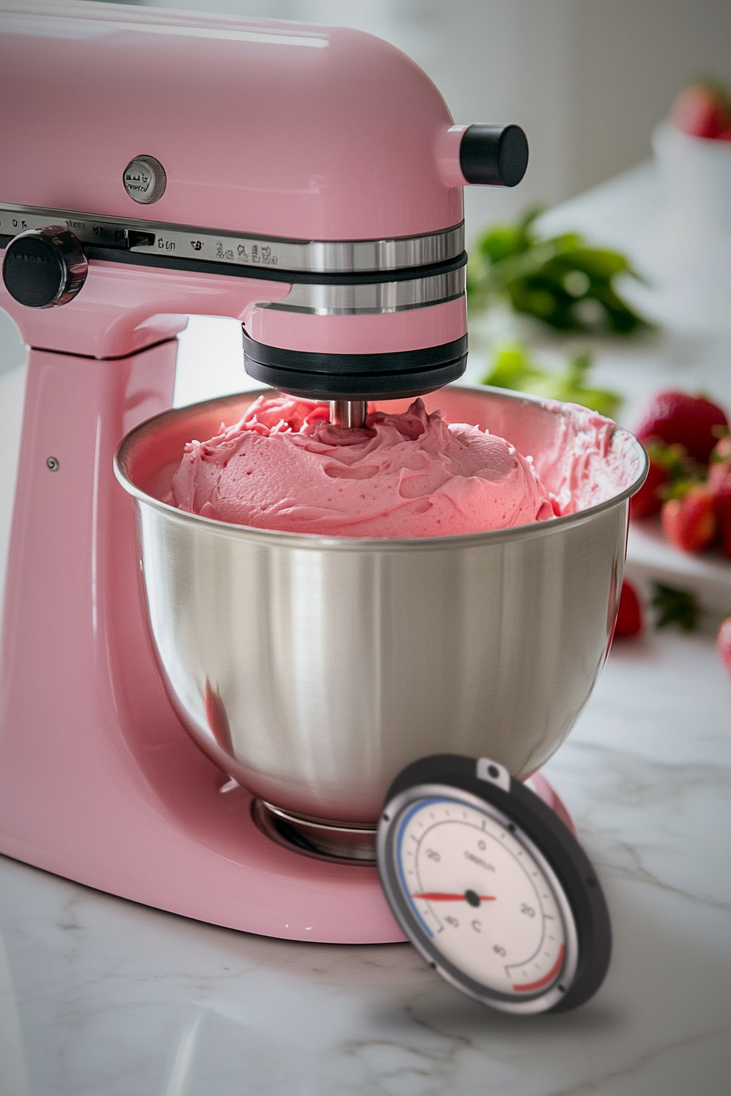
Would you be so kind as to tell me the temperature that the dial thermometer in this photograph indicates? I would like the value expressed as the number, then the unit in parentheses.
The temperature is -32 (°C)
